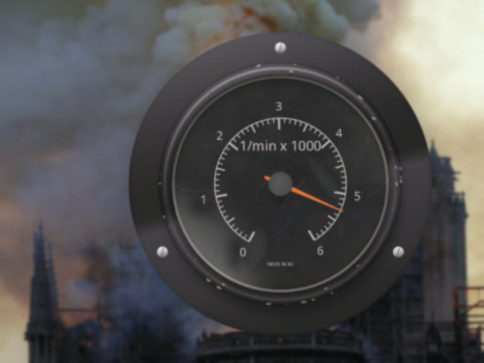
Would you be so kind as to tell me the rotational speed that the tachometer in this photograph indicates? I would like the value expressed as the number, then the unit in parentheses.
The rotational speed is 5300 (rpm)
